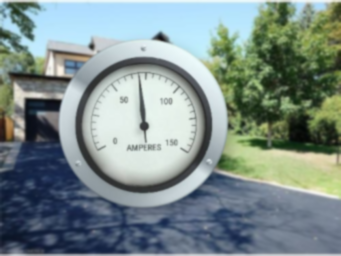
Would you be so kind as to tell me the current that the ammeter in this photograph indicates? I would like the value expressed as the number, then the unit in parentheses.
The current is 70 (A)
